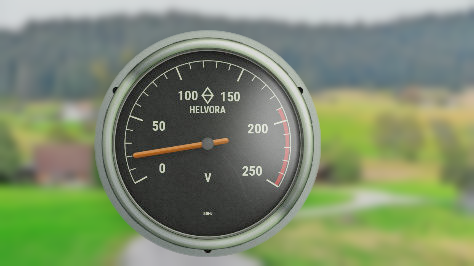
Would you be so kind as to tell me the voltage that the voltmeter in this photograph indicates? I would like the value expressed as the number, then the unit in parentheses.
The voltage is 20 (V)
